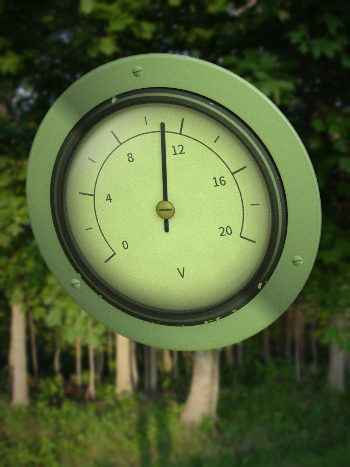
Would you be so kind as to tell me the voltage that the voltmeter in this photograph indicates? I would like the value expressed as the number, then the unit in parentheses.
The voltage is 11 (V)
